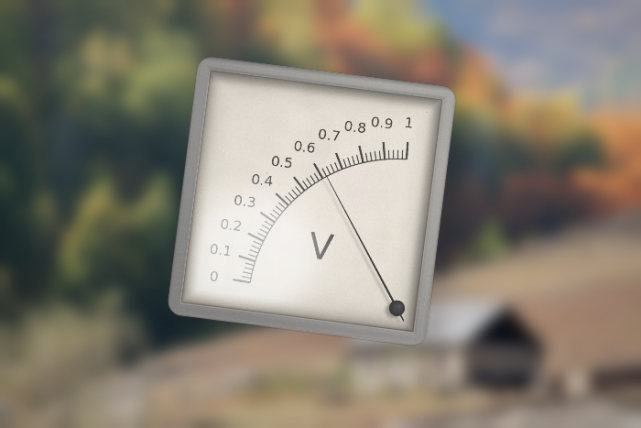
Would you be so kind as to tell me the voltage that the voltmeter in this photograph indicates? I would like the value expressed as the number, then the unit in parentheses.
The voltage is 0.62 (V)
